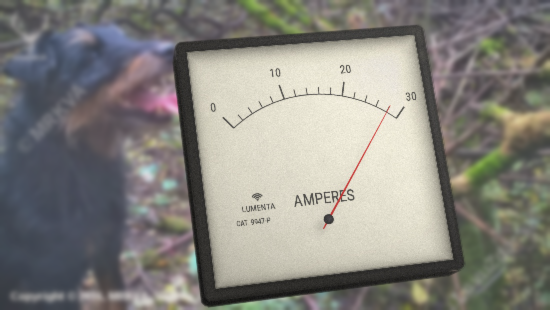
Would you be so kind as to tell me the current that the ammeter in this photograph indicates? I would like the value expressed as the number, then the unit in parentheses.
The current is 28 (A)
